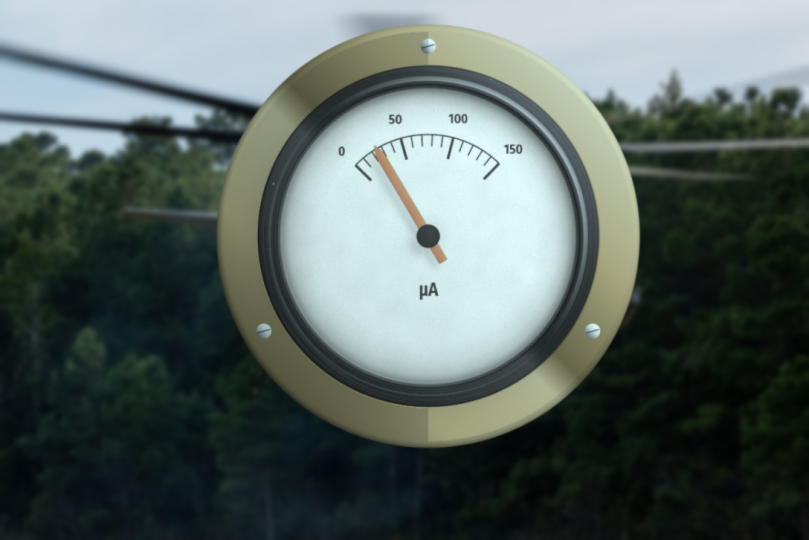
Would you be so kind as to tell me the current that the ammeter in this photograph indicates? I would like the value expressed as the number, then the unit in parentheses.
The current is 25 (µA)
